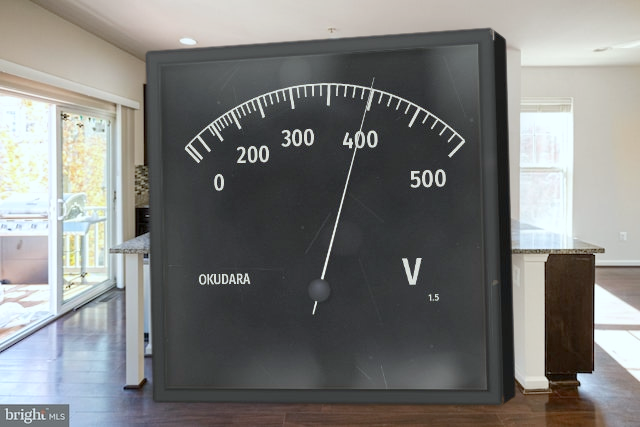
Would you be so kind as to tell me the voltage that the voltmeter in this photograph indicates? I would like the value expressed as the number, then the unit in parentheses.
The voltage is 400 (V)
